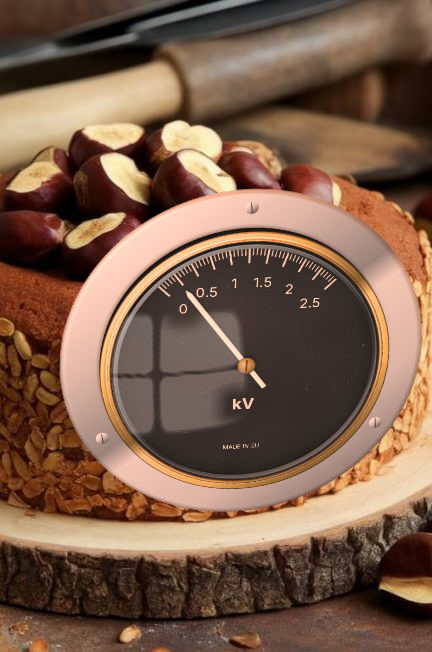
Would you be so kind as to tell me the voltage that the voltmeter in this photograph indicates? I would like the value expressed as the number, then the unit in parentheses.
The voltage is 0.25 (kV)
